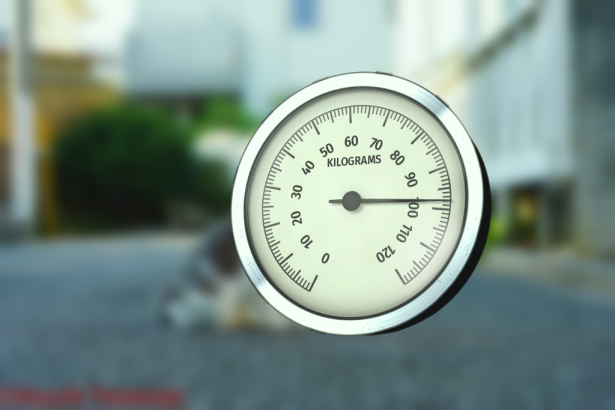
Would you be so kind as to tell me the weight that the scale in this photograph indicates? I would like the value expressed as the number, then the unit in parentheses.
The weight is 98 (kg)
